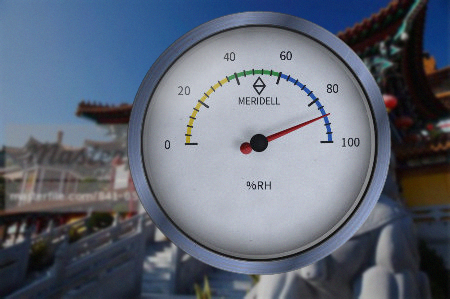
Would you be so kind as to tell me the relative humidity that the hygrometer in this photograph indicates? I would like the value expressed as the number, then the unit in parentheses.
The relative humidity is 88 (%)
